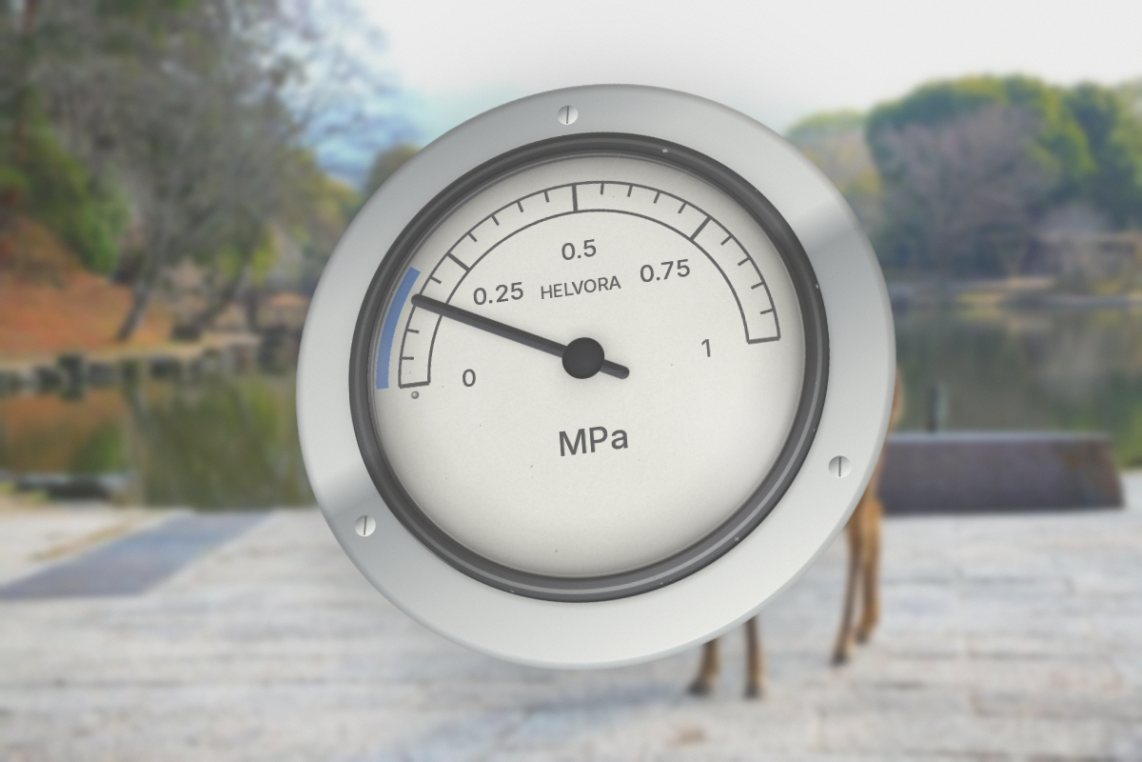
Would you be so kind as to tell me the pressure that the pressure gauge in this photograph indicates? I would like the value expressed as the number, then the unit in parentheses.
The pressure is 0.15 (MPa)
